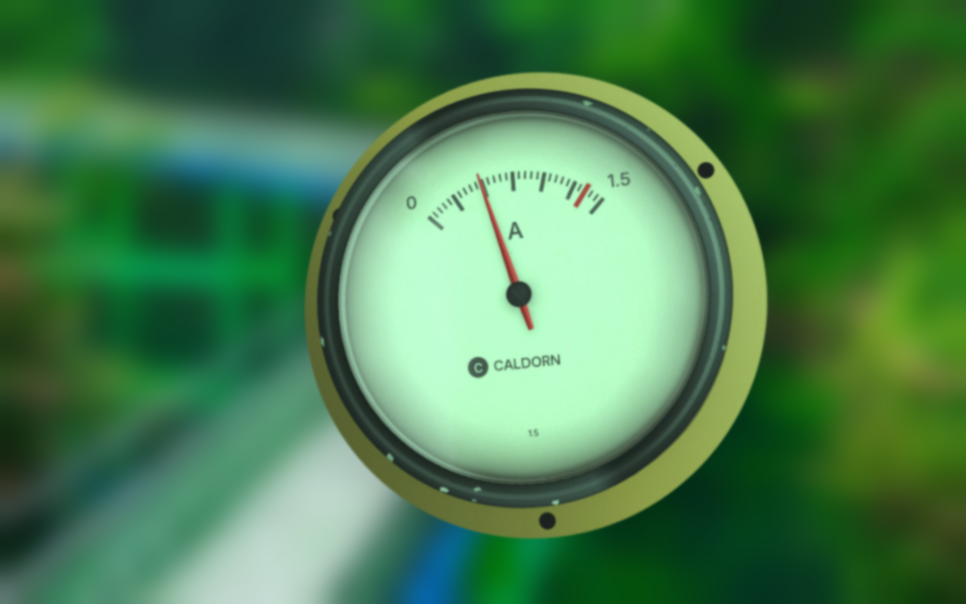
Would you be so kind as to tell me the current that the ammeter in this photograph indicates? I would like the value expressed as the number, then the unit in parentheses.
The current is 0.5 (A)
